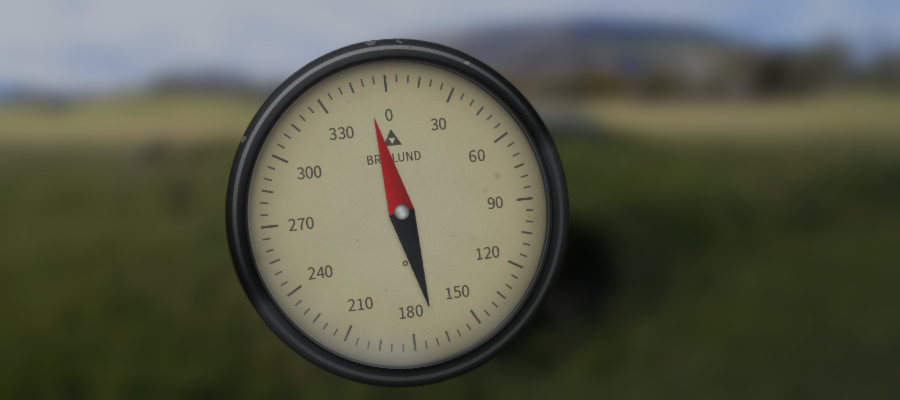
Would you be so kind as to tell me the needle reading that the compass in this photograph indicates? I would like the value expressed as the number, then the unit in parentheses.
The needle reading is 350 (°)
